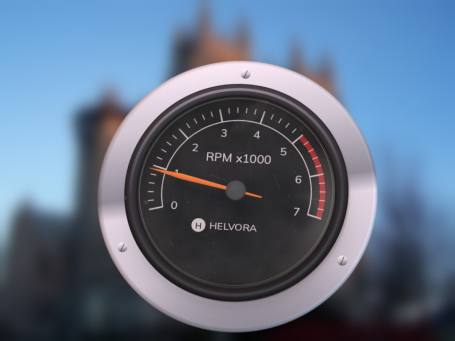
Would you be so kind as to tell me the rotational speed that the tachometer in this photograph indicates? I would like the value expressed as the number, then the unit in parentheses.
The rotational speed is 900 (rpm)
